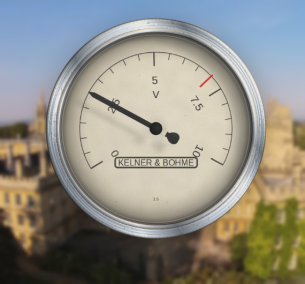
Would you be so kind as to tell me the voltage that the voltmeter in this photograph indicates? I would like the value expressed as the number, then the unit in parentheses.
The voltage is 2.5 (V)
